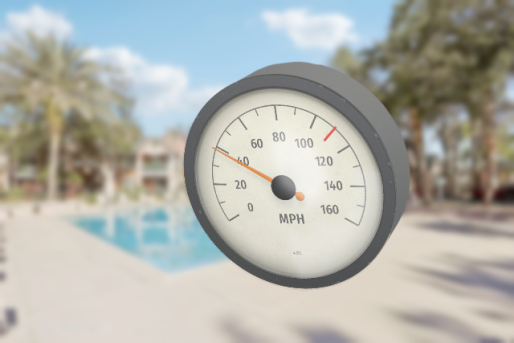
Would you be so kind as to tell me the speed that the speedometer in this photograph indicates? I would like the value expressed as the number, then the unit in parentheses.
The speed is 40 (mph)
